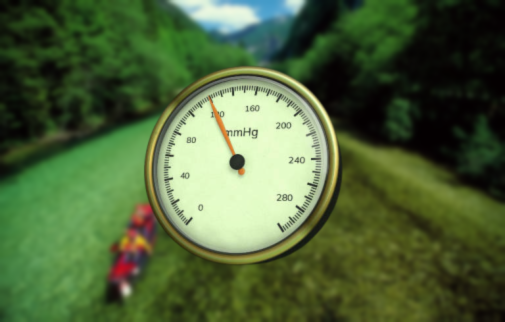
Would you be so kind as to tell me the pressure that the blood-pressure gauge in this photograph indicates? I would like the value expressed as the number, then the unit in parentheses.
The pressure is 120 (mmHg)
